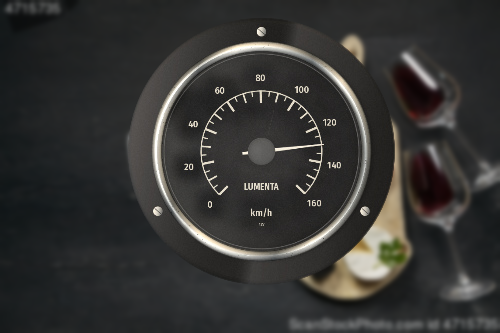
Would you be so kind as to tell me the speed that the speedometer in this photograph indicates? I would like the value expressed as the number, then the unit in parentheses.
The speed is 130 (km/h)
